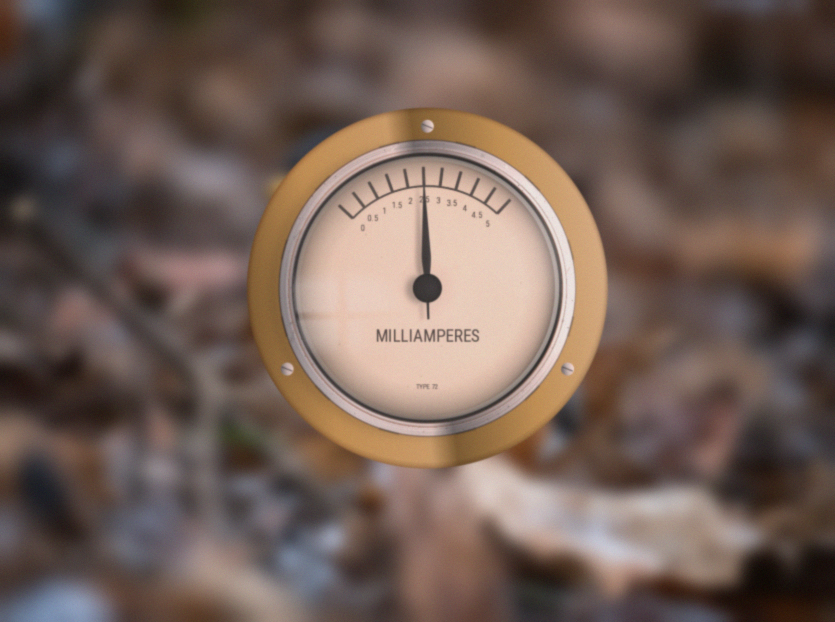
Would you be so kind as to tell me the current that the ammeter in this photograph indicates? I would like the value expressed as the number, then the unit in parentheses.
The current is 2.5 (mA)
